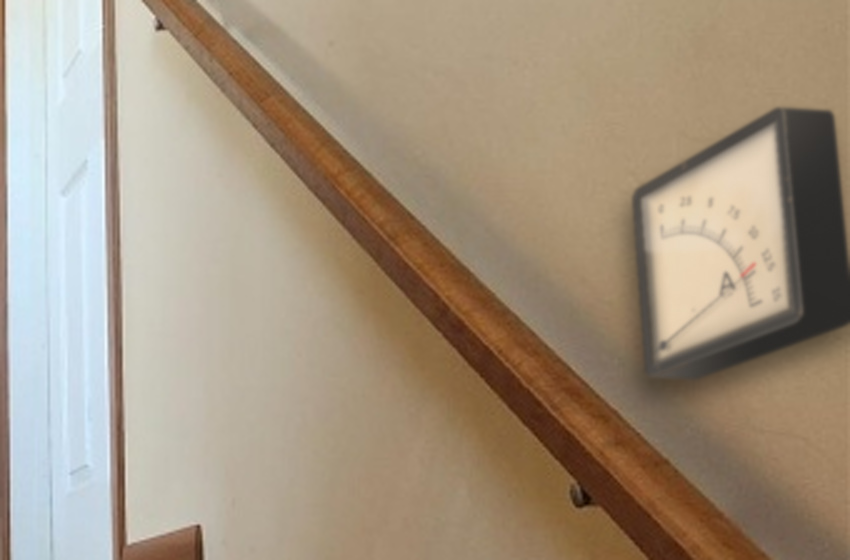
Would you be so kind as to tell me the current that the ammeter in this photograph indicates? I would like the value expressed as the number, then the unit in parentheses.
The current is 12.5 (A)
